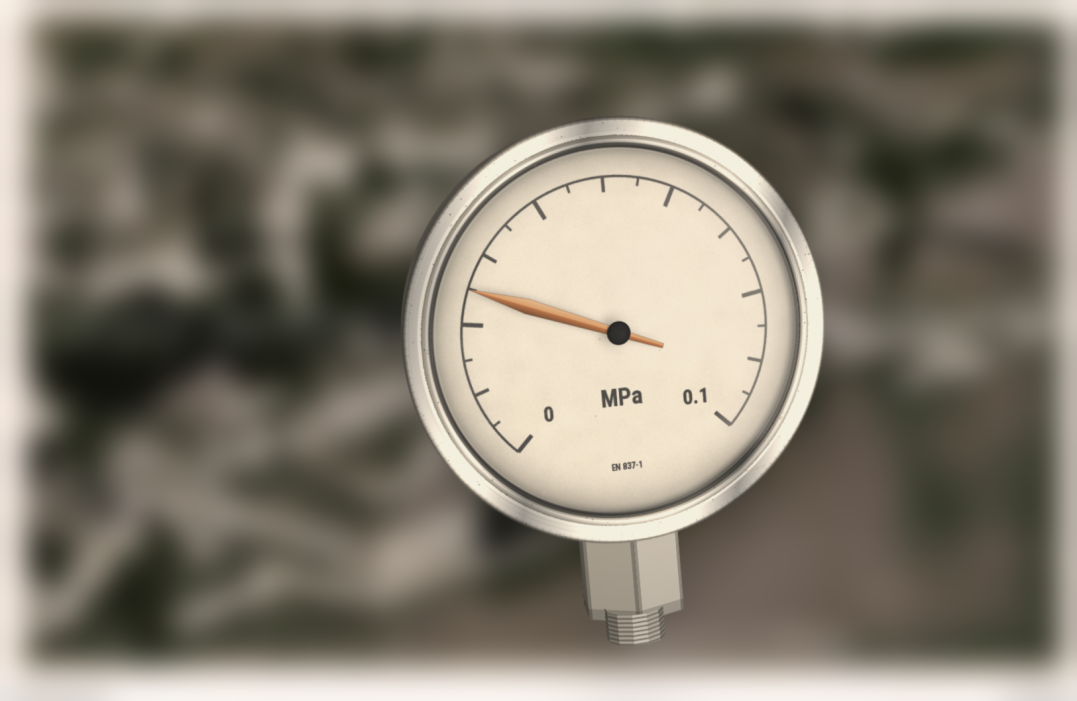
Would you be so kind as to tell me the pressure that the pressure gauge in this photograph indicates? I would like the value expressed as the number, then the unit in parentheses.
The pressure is 0.025 (MPa)
